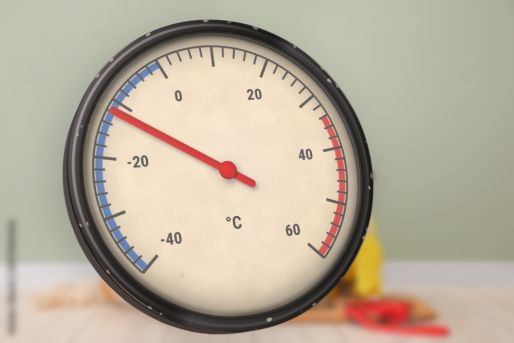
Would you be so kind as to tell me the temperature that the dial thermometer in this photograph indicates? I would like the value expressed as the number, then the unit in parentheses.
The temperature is -12 (°C)
